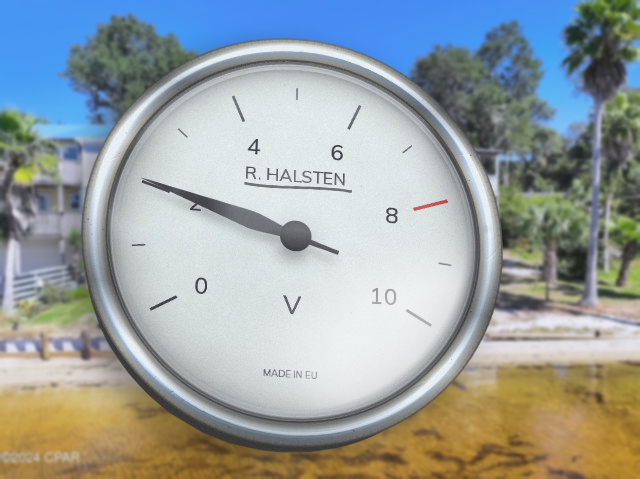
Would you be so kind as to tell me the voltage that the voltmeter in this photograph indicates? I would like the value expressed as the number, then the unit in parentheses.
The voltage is 2 (V)
